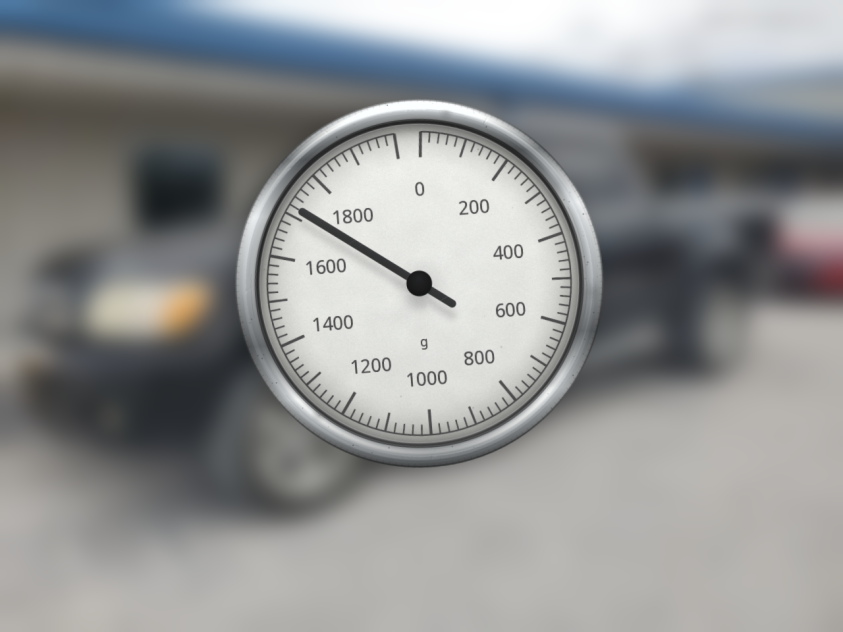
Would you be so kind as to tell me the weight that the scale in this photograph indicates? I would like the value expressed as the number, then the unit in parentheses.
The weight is 1720 (g)
